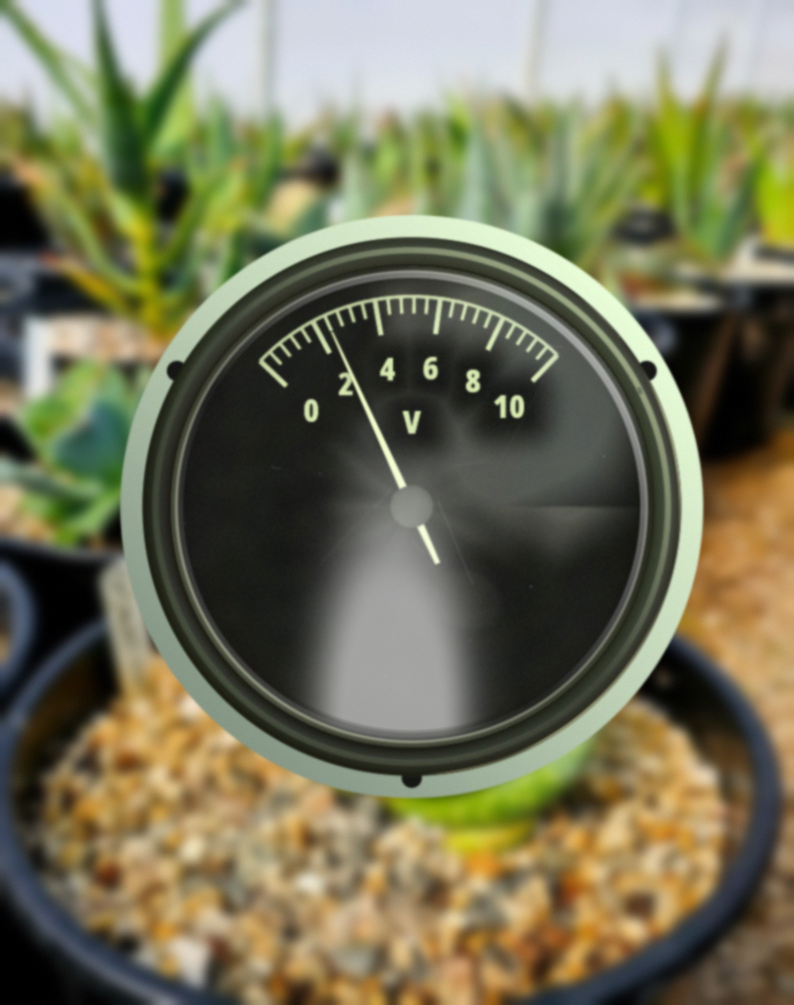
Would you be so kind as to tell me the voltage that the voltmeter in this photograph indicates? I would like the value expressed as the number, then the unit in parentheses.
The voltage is 2.4 (V)
